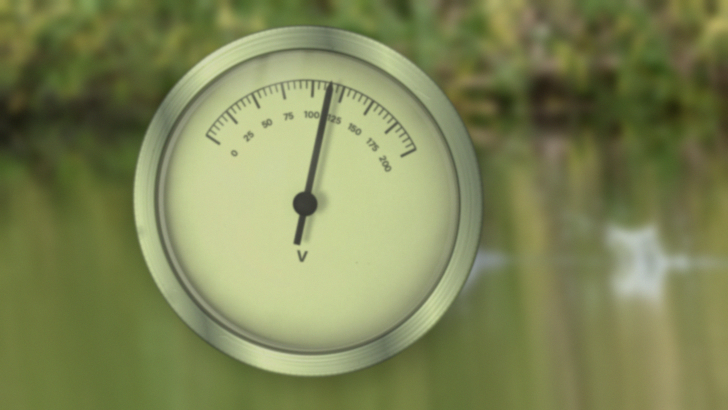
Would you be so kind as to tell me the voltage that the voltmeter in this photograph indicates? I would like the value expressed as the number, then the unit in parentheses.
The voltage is 115 (V)
